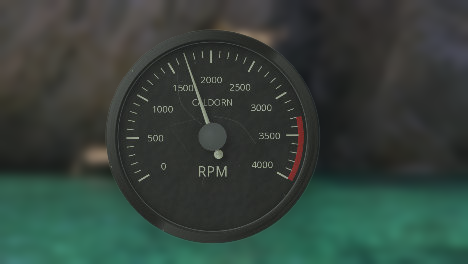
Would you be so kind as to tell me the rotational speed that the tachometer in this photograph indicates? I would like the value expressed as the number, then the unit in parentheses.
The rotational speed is 1700 (rpm)
